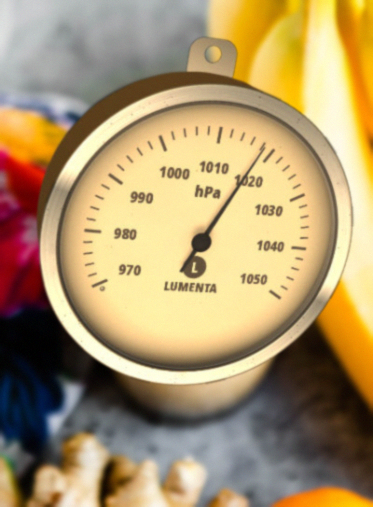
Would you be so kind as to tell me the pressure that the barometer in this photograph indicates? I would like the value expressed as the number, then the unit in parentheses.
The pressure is 1018 (hPa)
